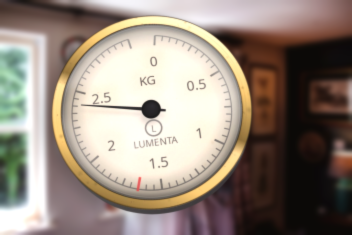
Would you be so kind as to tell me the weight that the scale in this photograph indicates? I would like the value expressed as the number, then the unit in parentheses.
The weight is 2.4 (kg)
